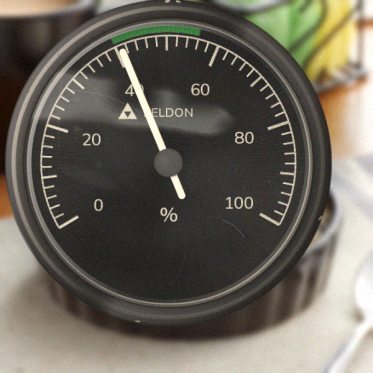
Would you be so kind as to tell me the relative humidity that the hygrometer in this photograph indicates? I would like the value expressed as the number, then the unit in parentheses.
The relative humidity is 41 (%)
